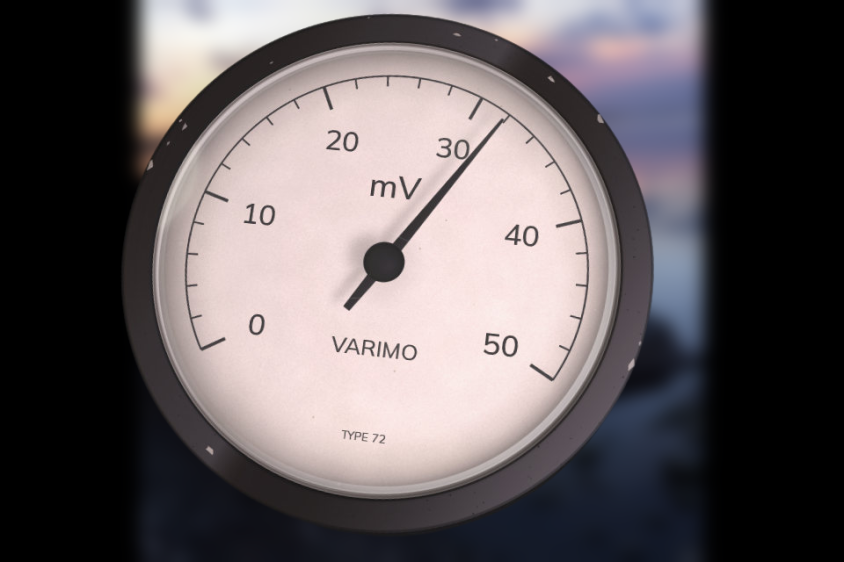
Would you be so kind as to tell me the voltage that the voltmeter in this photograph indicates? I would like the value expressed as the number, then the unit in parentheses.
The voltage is 32 (mV)
